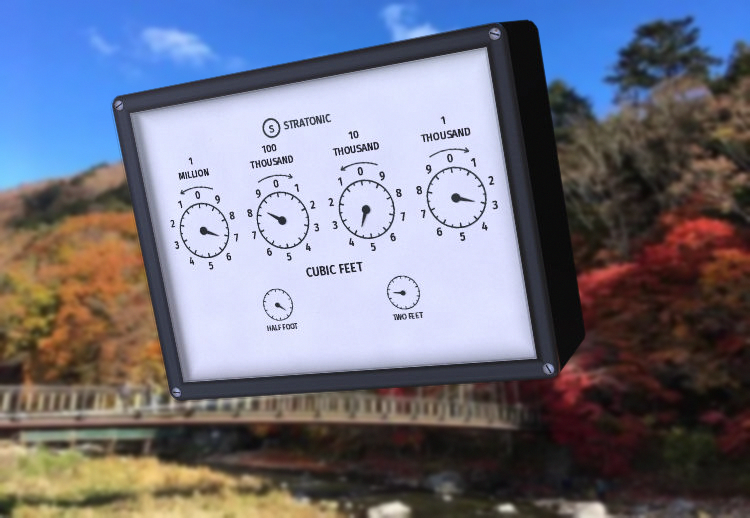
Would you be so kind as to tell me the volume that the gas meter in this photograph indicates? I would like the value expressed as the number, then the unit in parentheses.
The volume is 684300 (ft³)
